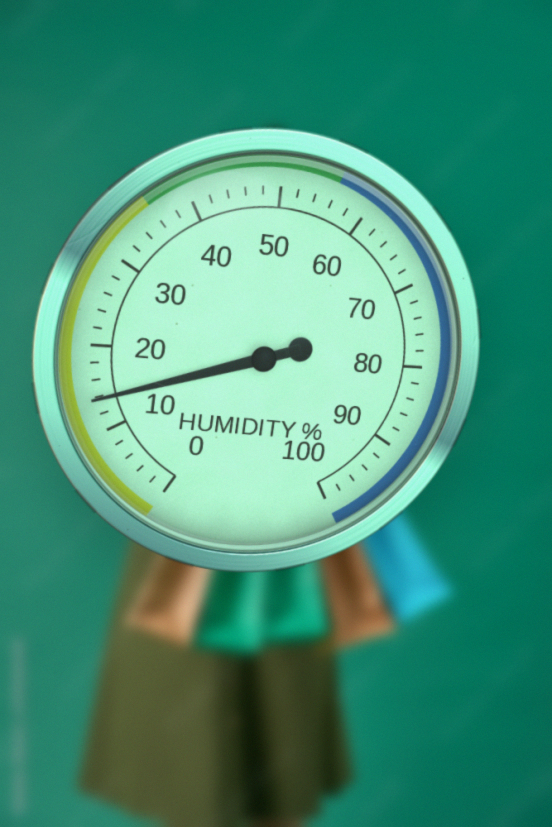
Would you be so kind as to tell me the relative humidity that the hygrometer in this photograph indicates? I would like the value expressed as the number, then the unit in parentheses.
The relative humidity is 14 (%)
